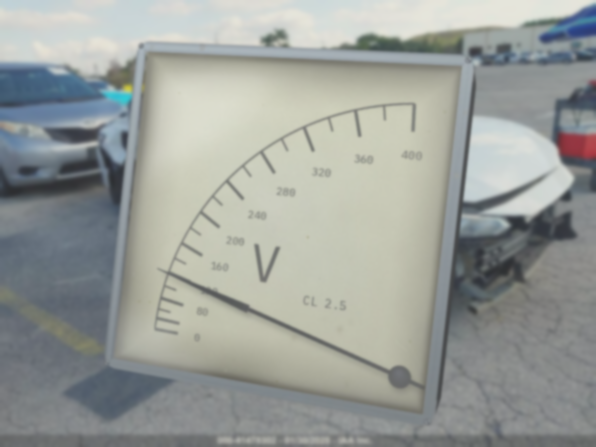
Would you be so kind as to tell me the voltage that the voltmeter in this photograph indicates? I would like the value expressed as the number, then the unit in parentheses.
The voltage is 120 (V)
